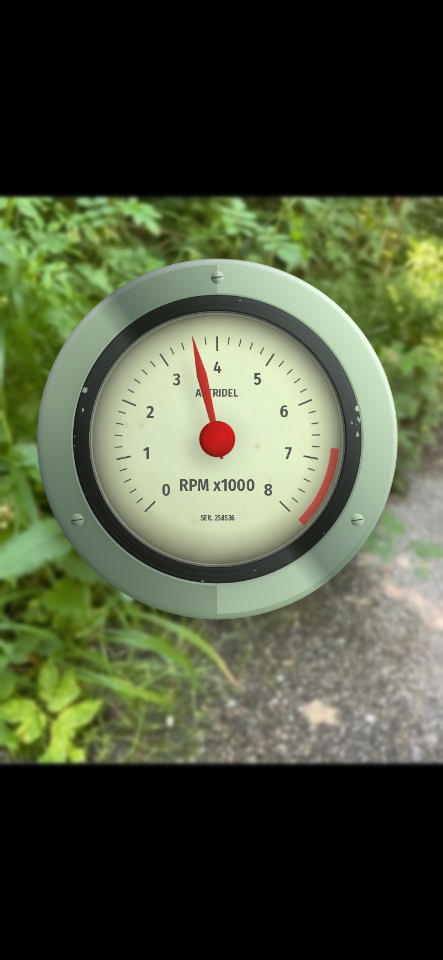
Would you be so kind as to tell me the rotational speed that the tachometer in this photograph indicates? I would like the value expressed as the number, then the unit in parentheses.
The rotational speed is 3600 (rpm)
